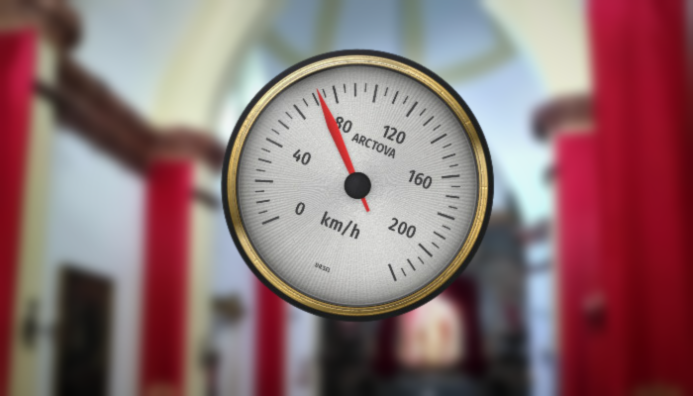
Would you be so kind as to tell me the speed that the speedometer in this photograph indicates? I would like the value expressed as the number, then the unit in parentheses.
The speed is 72.5 (km/h)
